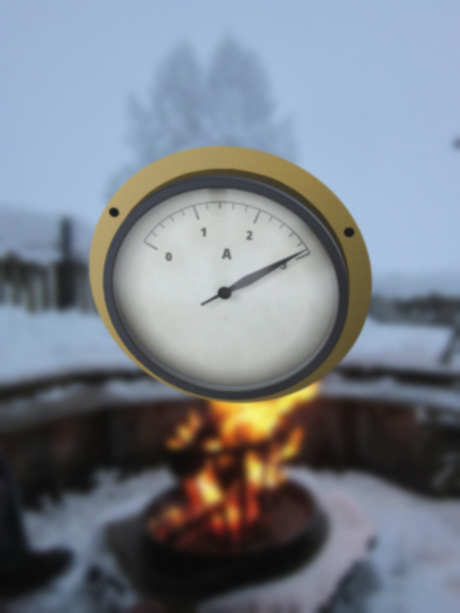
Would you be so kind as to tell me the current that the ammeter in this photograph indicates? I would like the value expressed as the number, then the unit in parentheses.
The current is 2.9 (A)
